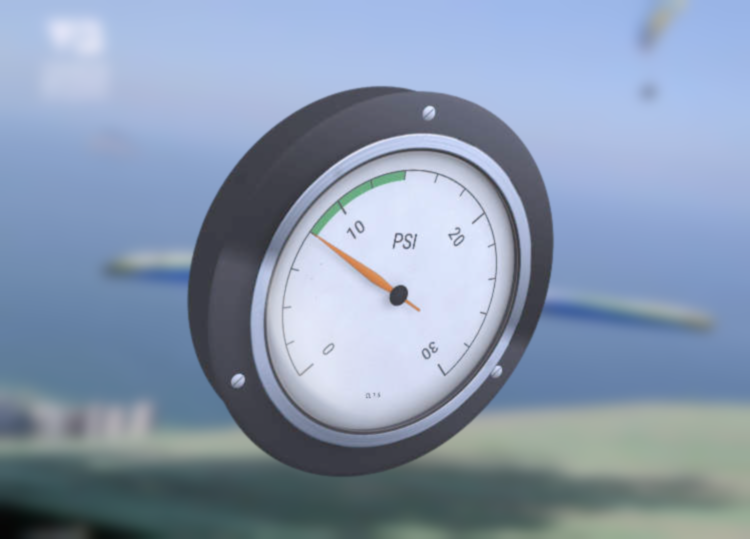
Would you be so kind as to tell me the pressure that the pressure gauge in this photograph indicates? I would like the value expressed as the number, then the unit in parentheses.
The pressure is 8 (psi)
